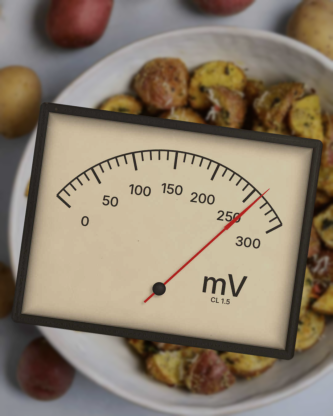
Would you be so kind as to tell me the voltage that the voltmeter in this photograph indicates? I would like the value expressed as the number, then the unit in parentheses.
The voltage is 260 (mV)
